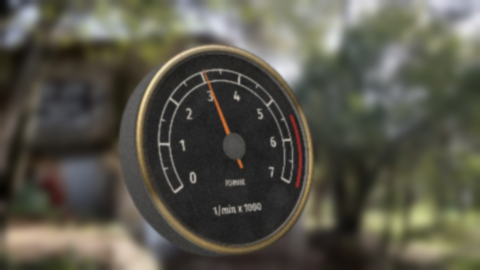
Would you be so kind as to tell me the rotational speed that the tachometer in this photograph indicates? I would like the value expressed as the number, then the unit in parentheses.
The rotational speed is 3000 (rpm)
